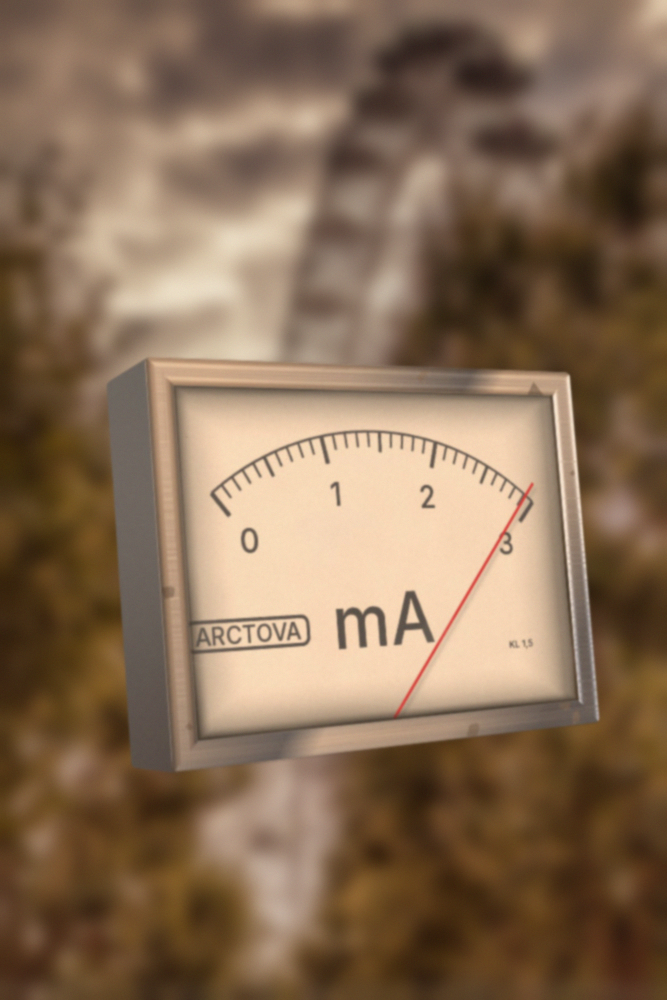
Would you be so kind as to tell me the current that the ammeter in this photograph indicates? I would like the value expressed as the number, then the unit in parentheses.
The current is 2.9 (mA)
